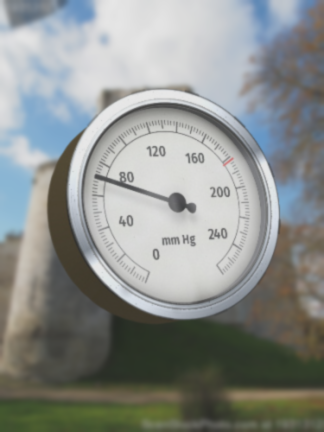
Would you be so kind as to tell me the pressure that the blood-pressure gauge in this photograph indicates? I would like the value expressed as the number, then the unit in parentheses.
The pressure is 70 (mmHg)
